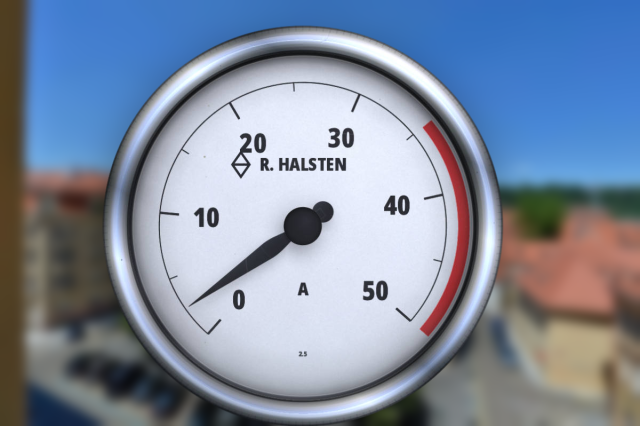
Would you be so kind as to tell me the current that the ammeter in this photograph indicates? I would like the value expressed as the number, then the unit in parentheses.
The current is 2.5 (A)
